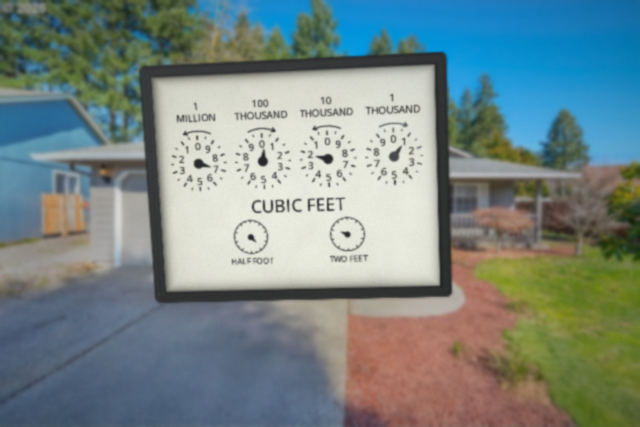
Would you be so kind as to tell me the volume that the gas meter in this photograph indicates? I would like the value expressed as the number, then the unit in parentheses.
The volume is 702100 (ft³)
